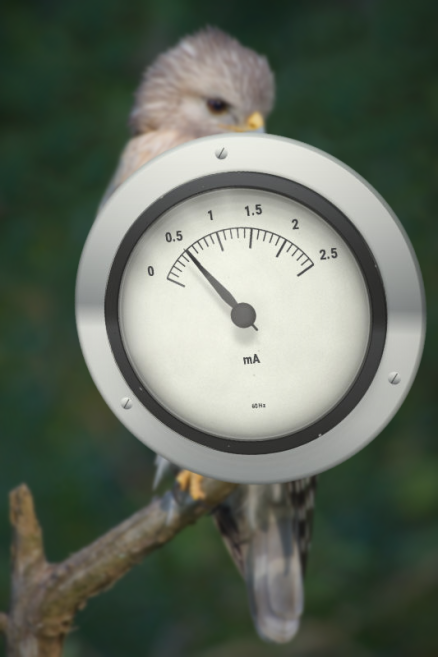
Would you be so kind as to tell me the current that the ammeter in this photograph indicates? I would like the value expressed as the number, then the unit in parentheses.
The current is 0.5 (mA)
